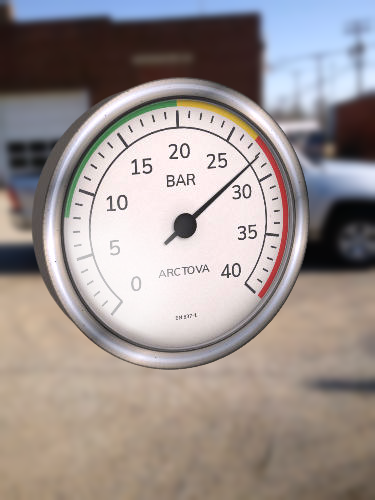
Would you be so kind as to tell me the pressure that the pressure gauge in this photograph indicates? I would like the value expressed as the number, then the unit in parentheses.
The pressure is 28 (bar)
